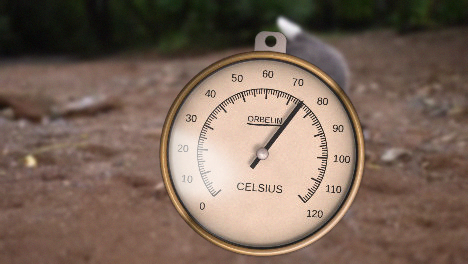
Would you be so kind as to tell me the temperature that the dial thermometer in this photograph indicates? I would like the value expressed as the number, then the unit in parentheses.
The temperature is 75 (°C)
